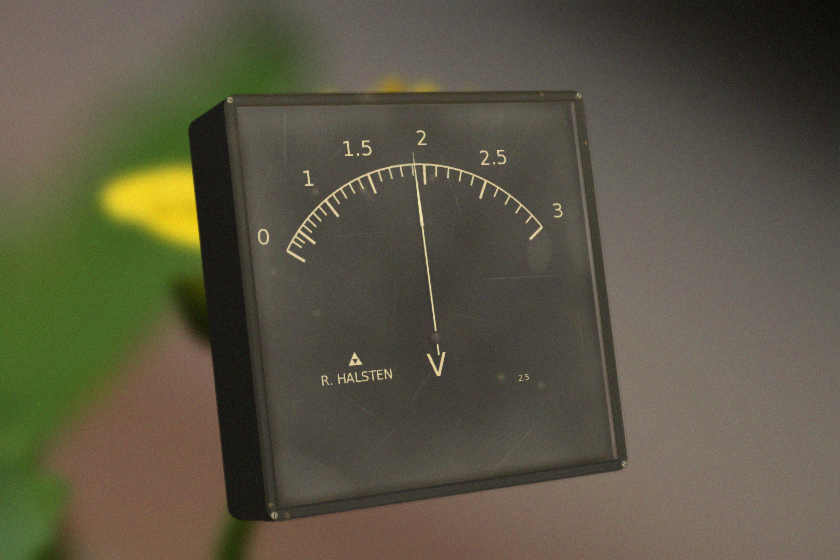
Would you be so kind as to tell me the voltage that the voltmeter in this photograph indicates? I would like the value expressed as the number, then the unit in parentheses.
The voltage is 1.9 (V)
